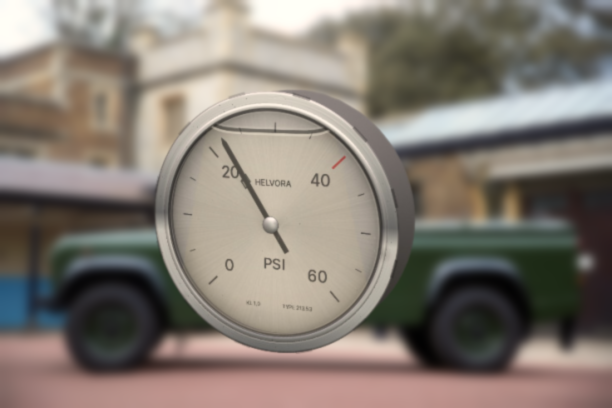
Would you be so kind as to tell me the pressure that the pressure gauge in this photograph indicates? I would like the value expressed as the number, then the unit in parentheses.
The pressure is 22.5 (psi)
